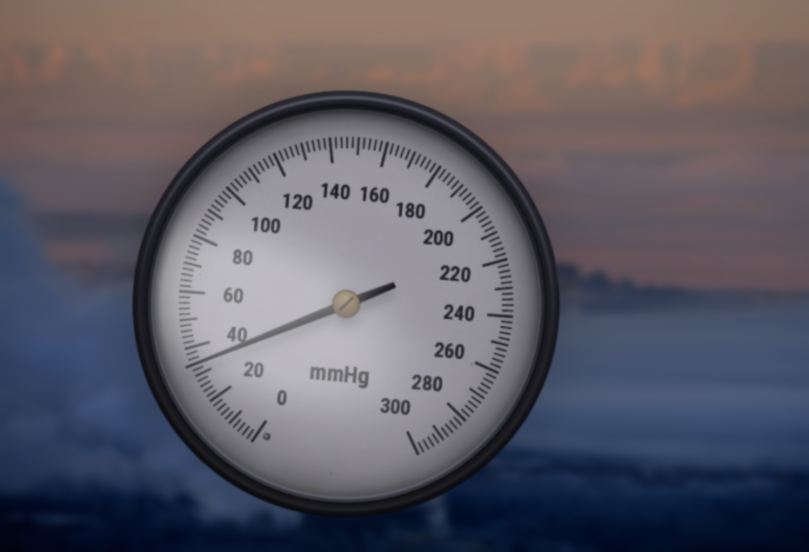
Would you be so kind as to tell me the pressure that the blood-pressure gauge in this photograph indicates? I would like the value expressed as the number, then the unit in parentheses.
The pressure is 34 (mmHg)
